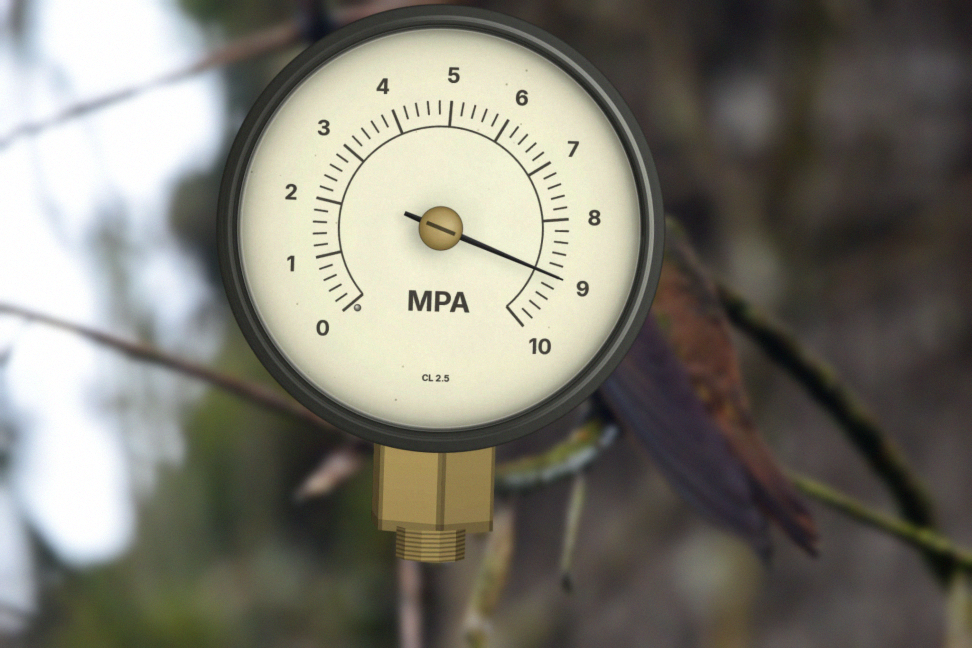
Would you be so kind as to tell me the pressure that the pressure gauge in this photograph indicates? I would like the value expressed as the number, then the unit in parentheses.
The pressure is 9 (MPa)
